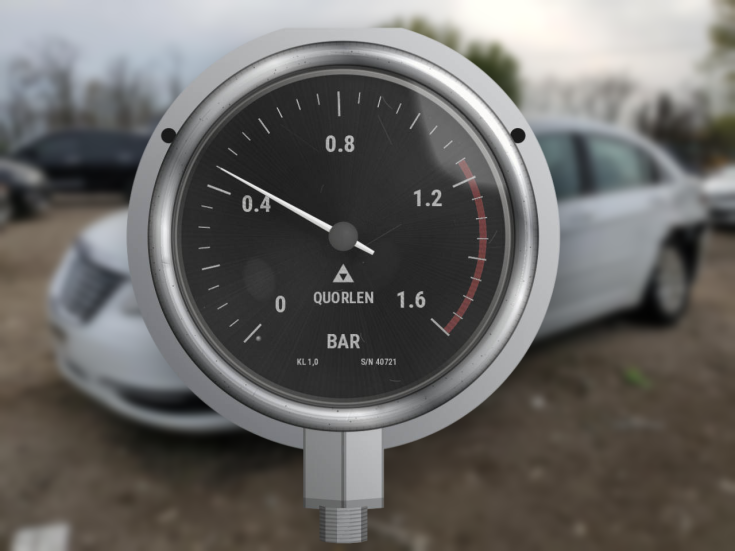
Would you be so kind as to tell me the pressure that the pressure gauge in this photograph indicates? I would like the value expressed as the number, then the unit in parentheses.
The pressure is 0.45 (bar)
